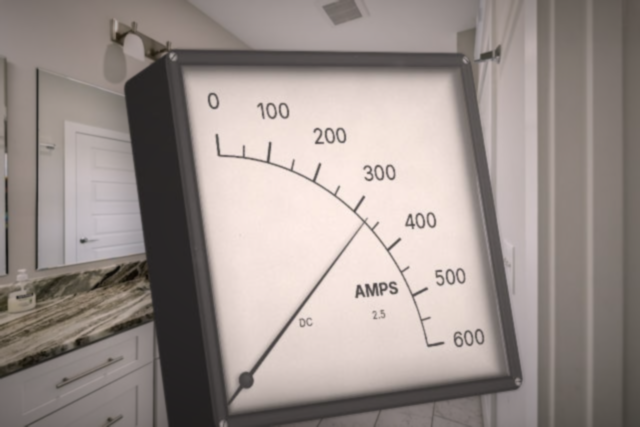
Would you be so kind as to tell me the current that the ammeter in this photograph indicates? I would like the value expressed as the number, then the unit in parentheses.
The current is 325 (A)
